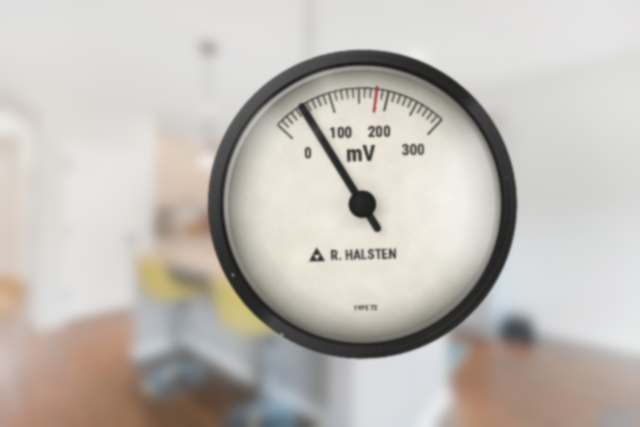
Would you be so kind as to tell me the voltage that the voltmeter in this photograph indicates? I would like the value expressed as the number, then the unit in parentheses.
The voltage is 50 (mV)
